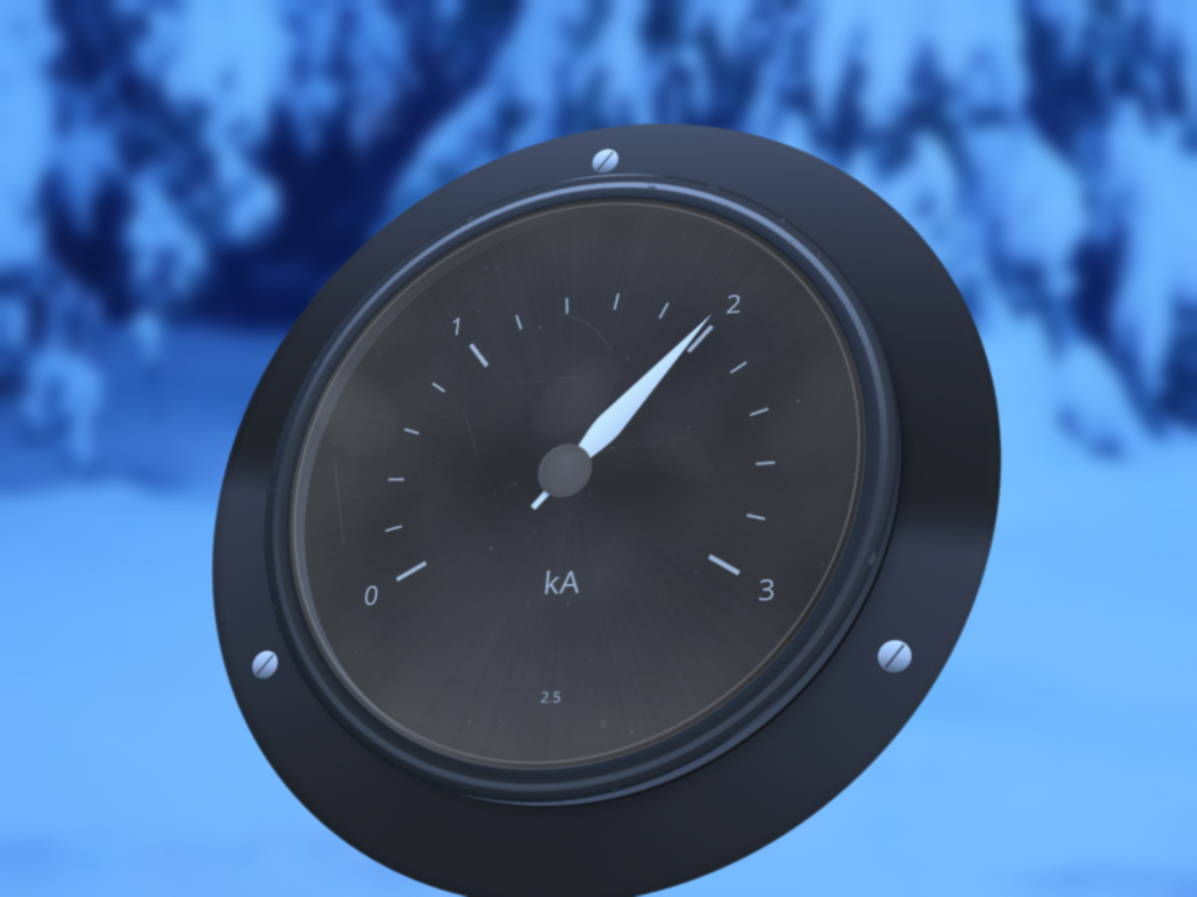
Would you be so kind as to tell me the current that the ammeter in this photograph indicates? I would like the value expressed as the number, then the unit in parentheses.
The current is 2 (kA)
